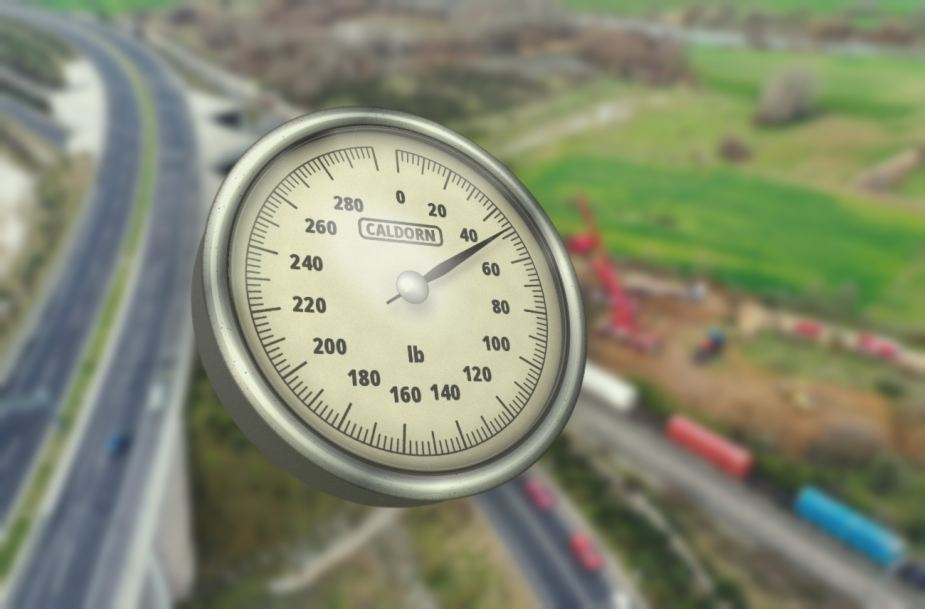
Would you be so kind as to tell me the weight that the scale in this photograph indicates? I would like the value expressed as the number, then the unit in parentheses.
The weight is 48 (lb)
